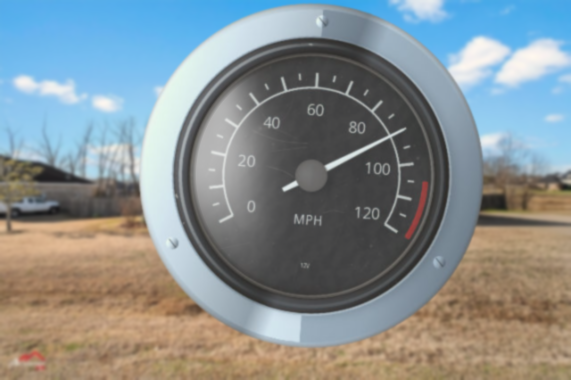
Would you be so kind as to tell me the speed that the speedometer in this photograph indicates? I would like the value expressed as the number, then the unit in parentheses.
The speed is 90 (mph)
